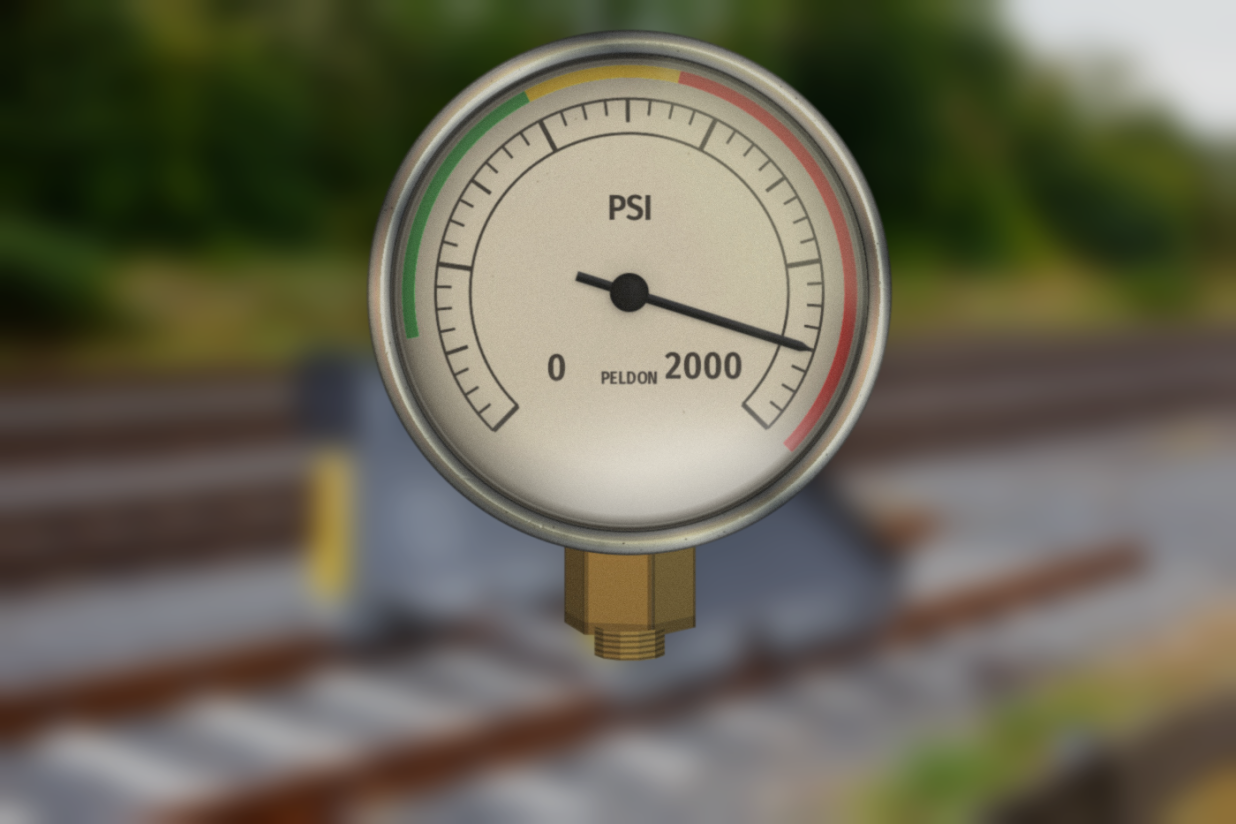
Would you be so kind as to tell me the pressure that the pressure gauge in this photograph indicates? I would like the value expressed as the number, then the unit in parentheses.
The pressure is 1800 (psi)
